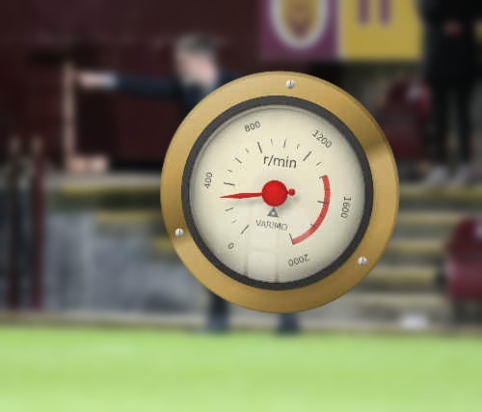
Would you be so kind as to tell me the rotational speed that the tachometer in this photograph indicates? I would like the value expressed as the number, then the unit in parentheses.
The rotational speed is 300 (rpm)
